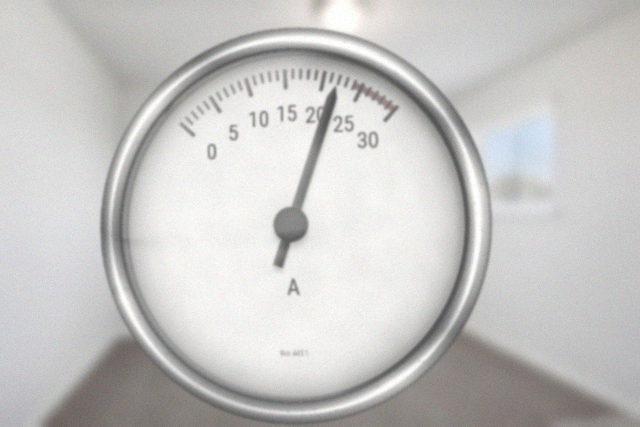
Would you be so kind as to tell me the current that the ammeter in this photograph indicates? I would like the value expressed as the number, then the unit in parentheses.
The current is 22 (A)
